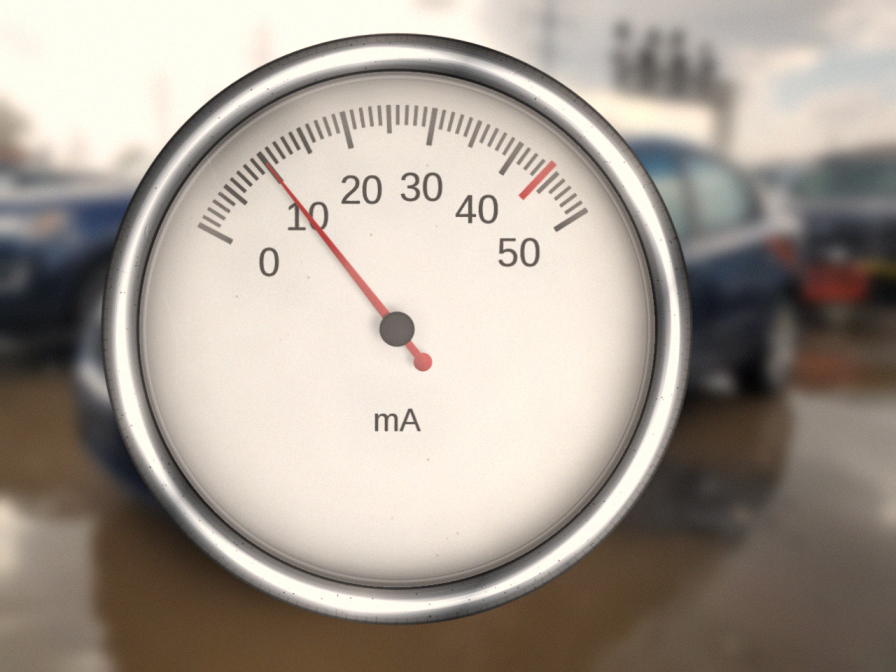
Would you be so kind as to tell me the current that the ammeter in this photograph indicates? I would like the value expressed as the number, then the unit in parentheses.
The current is 10 (mA)
